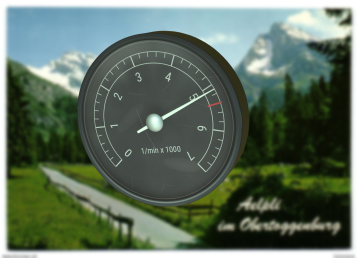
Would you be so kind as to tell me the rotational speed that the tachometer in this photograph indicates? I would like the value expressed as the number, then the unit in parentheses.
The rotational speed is 5100 (rpm)
